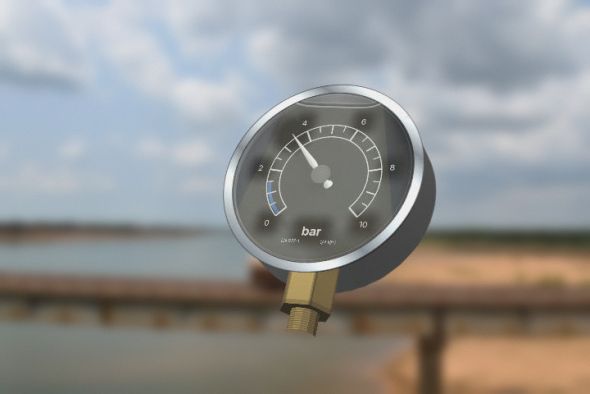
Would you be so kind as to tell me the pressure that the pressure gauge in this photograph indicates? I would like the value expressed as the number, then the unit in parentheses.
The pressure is 3.5 (bar)
